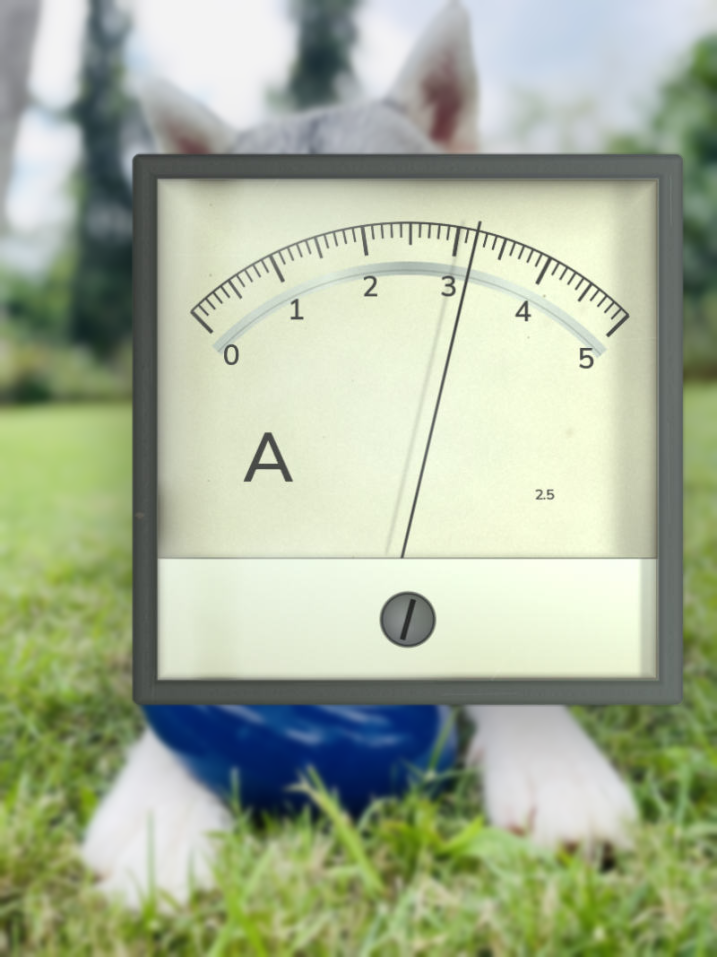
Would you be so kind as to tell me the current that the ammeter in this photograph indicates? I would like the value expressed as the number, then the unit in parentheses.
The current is 3.2 (A)
